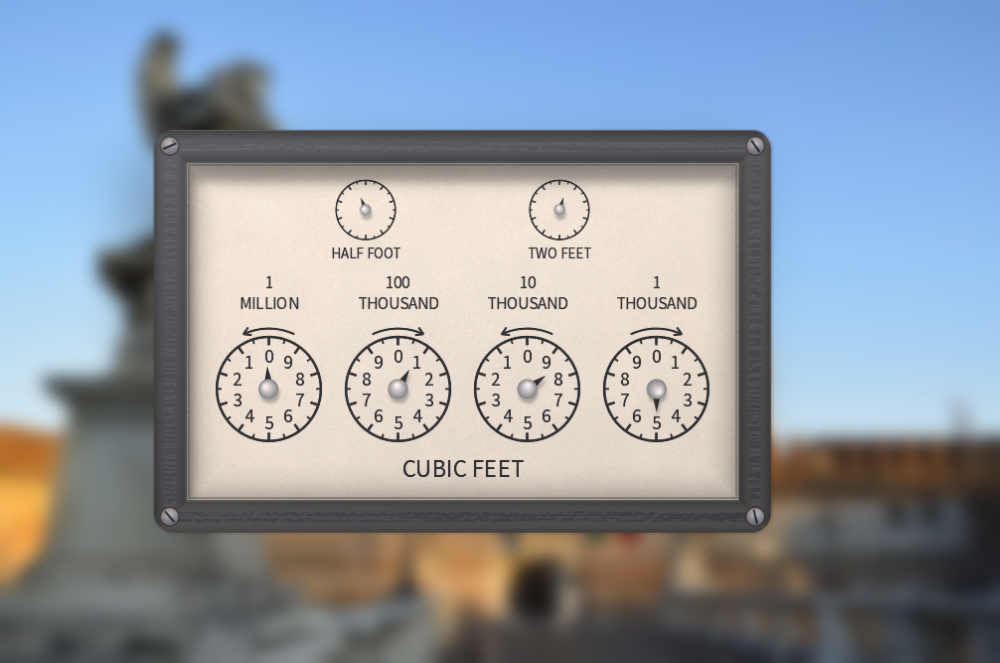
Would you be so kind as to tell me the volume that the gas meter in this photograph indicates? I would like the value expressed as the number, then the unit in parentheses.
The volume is 8500 (ft³)
